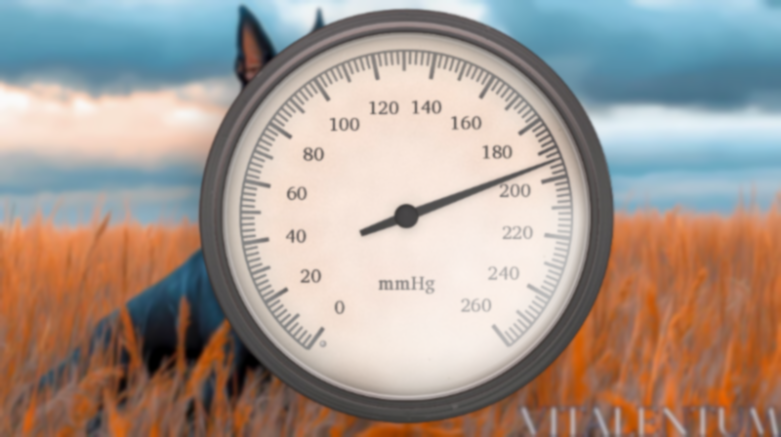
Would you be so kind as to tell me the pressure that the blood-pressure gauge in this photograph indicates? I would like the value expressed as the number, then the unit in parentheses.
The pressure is 194 (mmHg)
